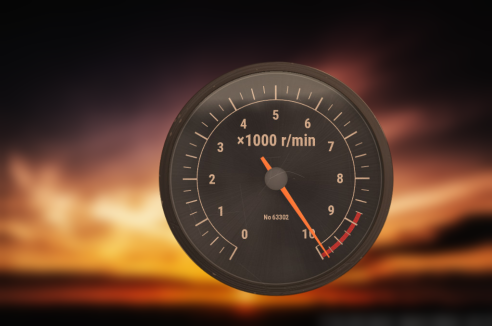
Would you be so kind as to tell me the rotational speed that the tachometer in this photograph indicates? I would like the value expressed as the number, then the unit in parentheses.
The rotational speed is 9875 (rpm)
